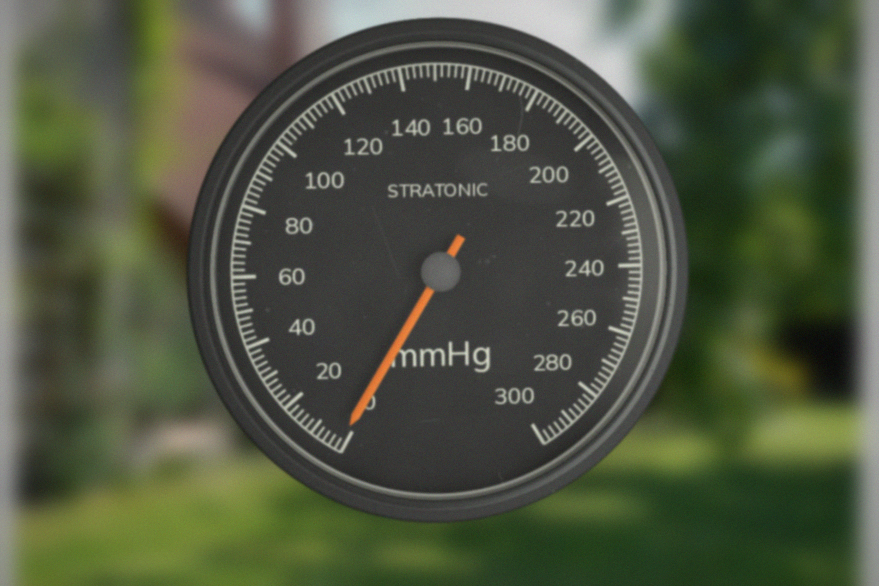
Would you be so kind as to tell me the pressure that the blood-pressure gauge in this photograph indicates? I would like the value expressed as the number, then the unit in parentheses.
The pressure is 2 (mmHg)
